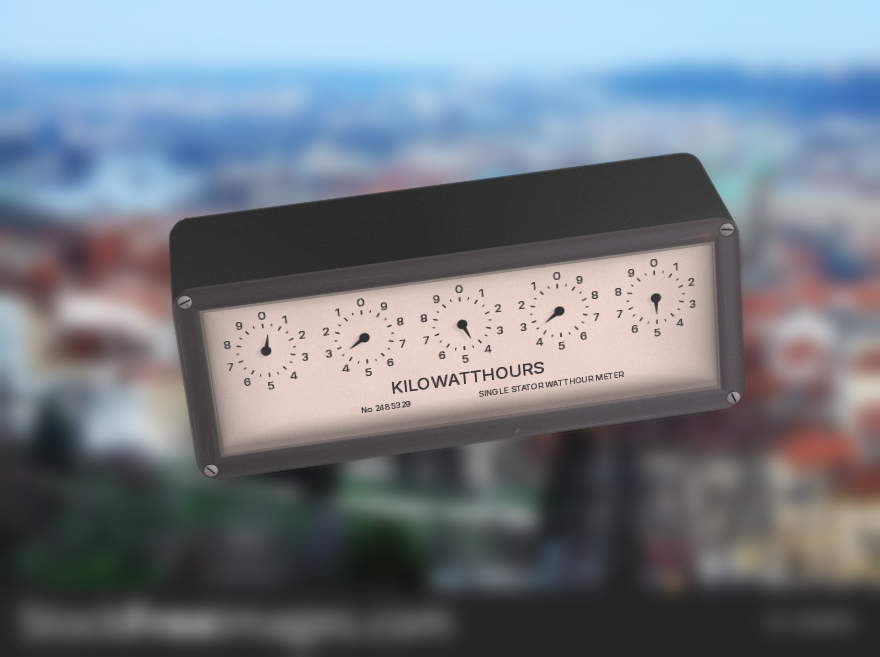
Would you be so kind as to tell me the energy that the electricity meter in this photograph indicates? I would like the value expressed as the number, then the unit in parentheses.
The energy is 3435 (kWh)
